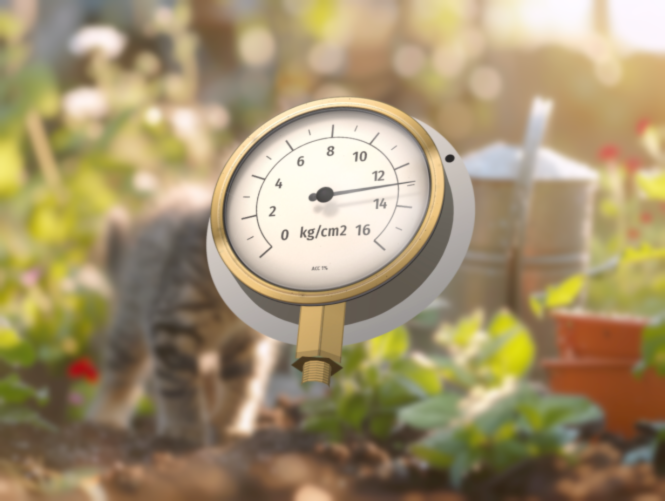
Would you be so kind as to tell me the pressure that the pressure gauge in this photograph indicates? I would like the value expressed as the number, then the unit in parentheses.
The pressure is 13 (kg/cm²)
